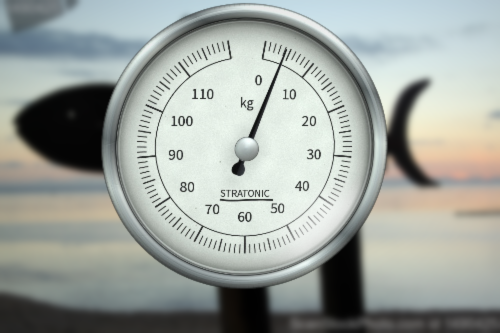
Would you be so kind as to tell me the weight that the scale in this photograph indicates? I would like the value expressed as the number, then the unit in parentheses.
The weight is 4 (kg)
